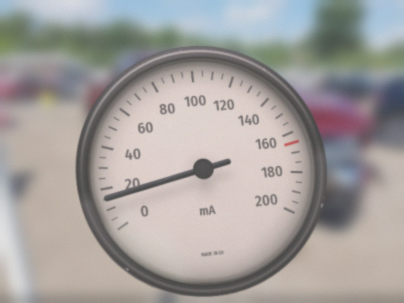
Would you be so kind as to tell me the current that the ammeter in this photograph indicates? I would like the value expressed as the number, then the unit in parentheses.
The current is 15 (mA)
